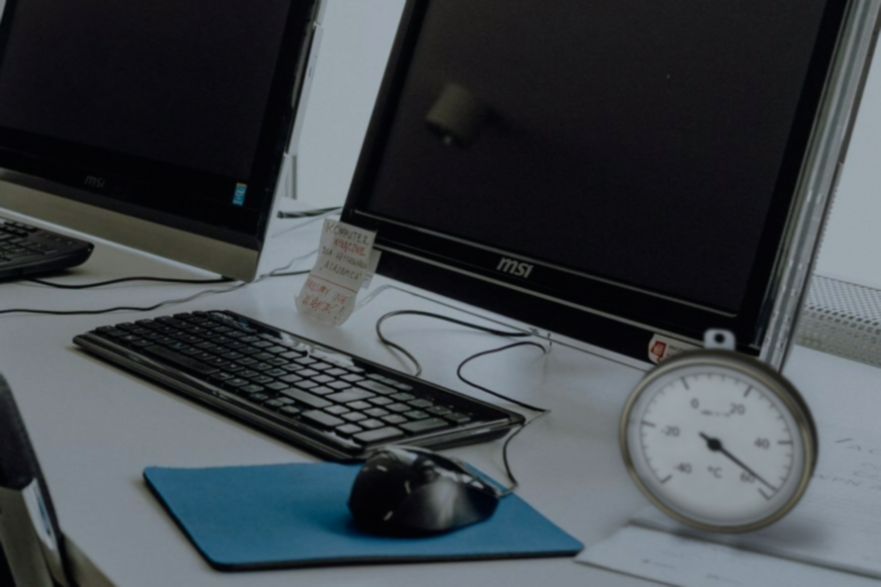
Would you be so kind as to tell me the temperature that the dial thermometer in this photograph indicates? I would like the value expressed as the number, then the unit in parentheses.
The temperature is 56 (°C)
